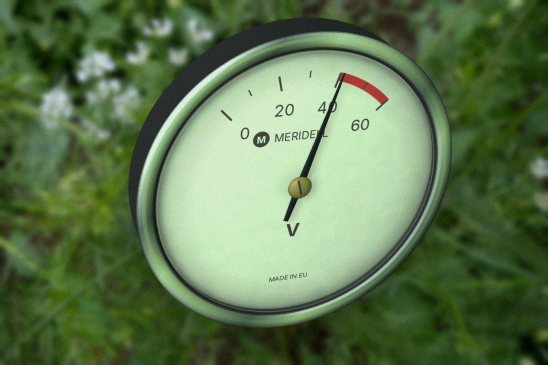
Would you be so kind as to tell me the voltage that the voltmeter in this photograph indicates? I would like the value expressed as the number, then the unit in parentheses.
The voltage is 40 (V)
